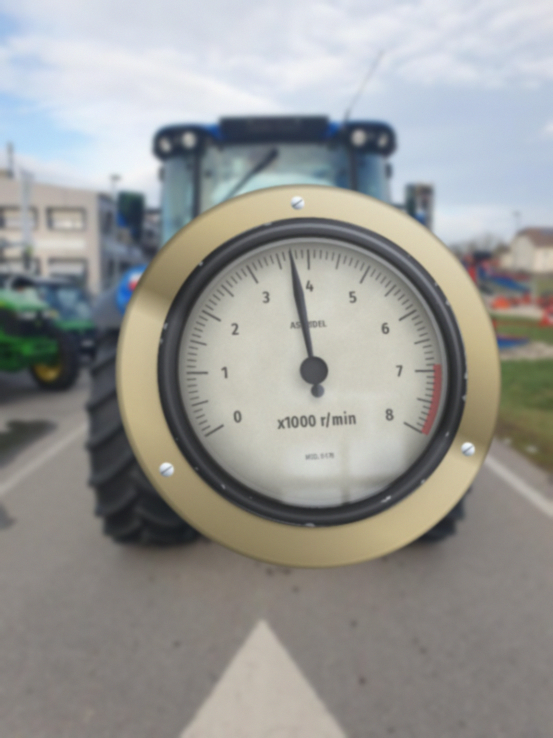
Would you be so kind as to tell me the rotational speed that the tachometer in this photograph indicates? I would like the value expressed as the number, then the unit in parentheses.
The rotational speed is 3700 (rpm)
